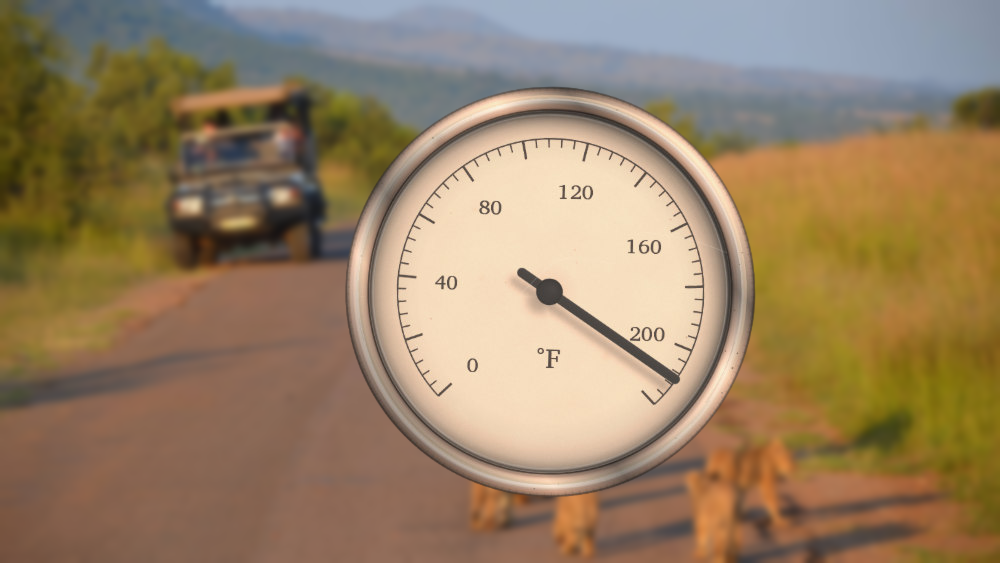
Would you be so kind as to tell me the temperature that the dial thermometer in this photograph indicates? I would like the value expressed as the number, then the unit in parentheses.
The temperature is 210 (°F)
